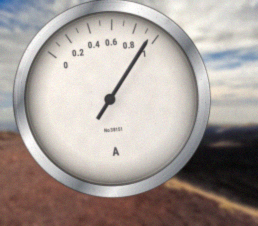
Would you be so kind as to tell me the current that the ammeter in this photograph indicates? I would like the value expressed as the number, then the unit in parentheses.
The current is 0.95 (A)
